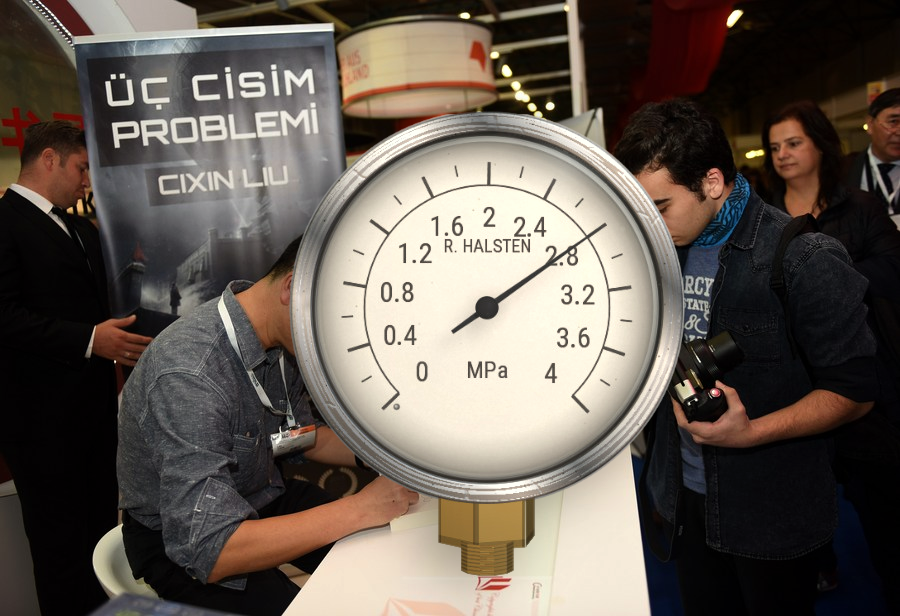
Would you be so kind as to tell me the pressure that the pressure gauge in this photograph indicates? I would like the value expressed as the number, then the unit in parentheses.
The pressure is 2.8 (MPa)
